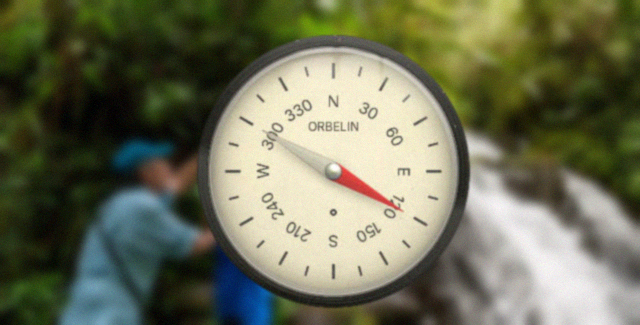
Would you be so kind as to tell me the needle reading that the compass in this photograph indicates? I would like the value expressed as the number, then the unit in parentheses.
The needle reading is 120 (°)
